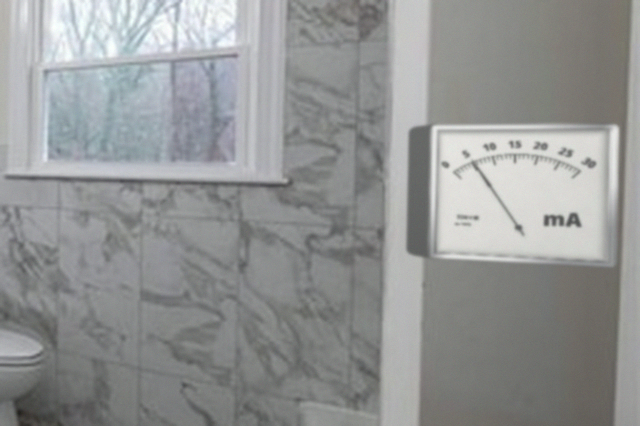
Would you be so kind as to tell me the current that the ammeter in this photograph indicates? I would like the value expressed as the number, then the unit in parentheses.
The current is 5 (mA)
